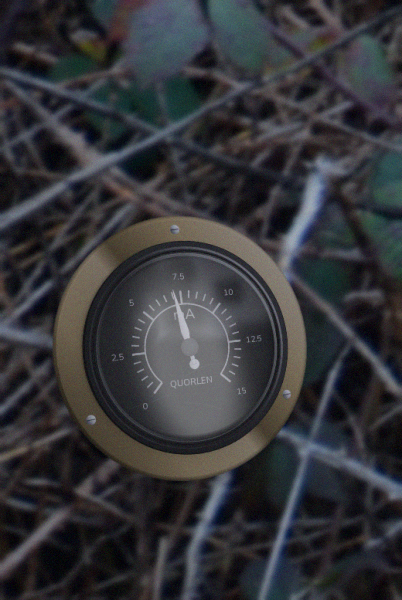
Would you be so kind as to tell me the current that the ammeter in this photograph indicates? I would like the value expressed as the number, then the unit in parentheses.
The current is 7 (mA)
